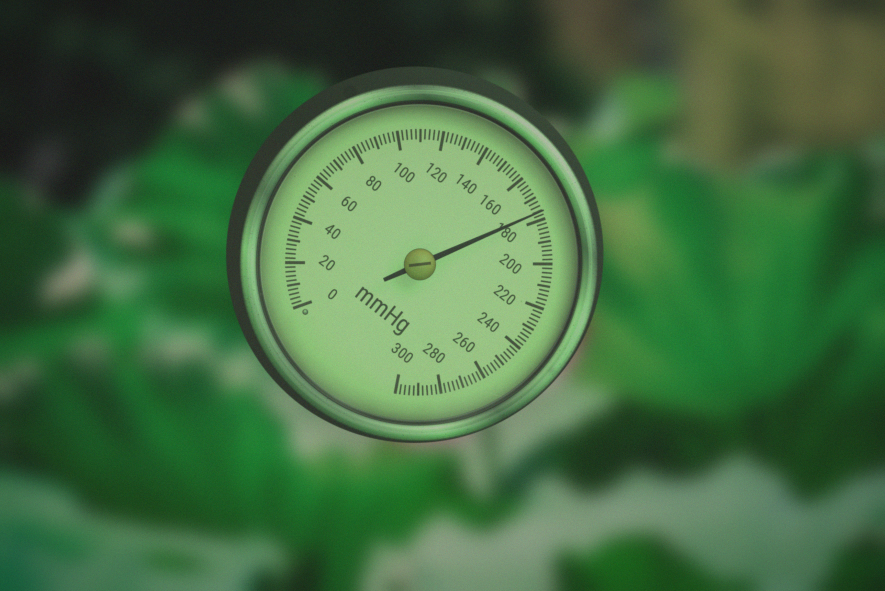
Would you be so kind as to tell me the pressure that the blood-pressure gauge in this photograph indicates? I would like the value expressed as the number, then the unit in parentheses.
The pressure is 176 (mmHg)
